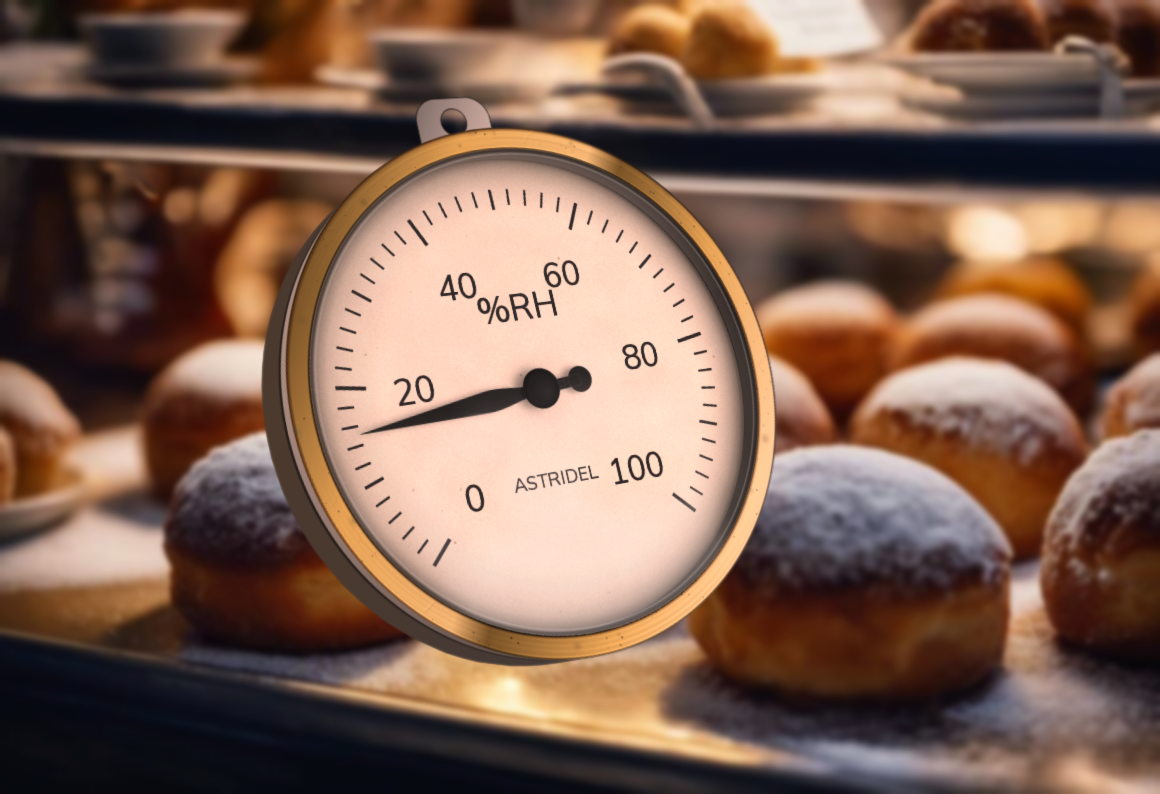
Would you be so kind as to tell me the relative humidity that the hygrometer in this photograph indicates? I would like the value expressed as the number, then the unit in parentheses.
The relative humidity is 15 (%)
